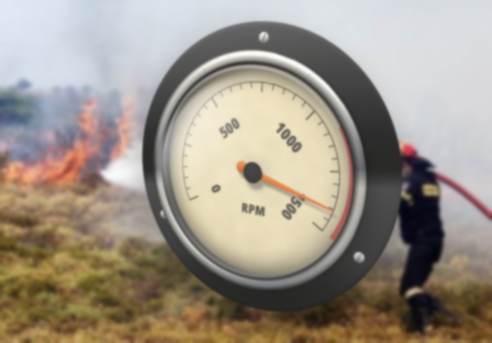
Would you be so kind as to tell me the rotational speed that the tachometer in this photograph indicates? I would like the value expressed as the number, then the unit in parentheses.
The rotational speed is 1400 (rpm)
